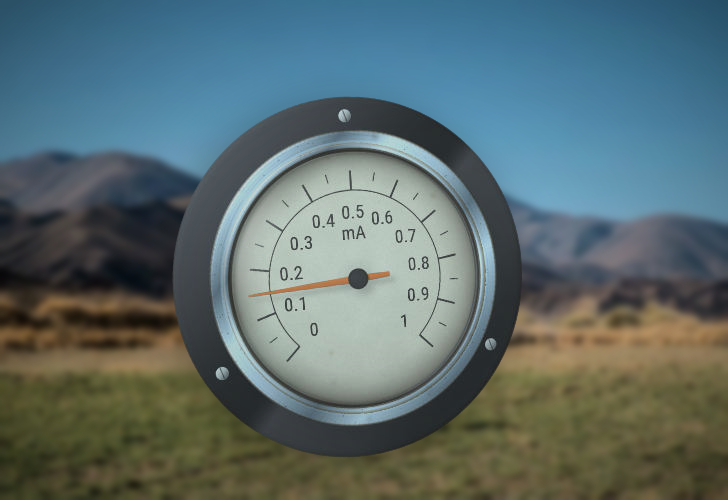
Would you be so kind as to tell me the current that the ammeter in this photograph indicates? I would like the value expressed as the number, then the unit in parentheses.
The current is 0.15 (mA)
